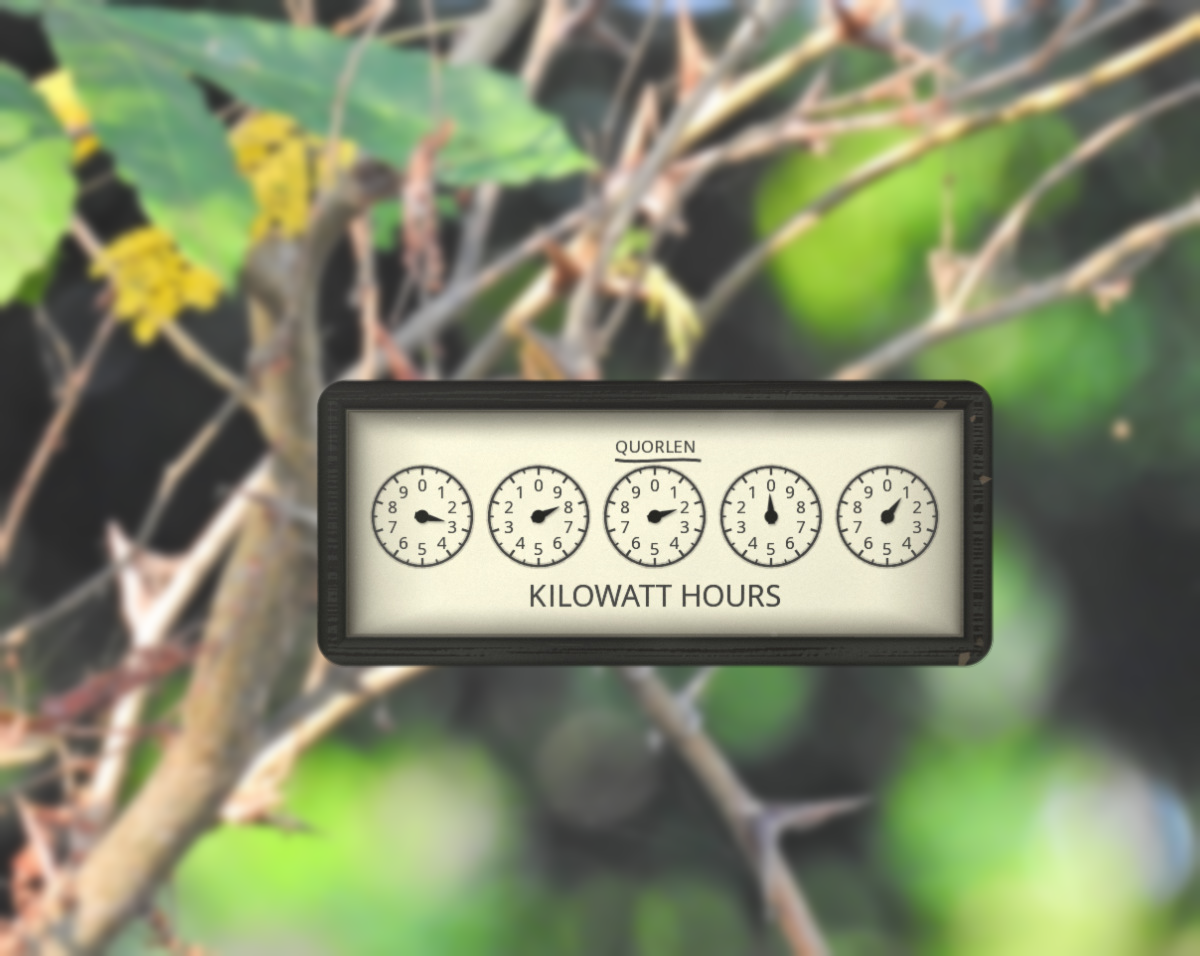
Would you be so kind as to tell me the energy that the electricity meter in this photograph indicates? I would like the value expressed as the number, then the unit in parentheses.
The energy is 28201 (kWh)
